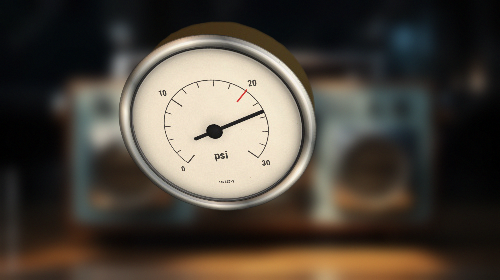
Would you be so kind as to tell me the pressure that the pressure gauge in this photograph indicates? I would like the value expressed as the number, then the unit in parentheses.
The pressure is 23 (psi)
